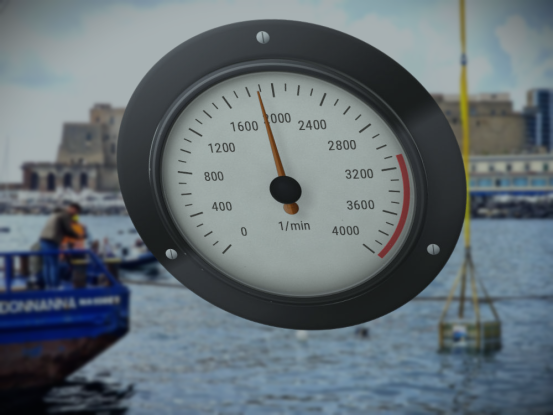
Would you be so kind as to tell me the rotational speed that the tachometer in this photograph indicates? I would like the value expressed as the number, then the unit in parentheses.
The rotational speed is 1900 (rpm)
